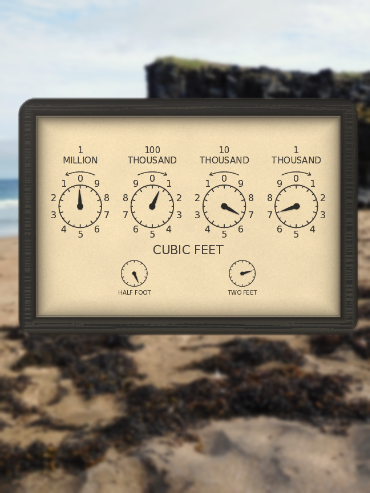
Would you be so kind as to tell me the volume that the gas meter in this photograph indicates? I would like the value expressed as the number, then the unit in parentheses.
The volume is 6700 (ft³)
